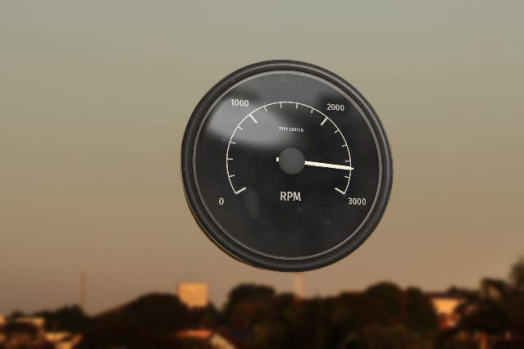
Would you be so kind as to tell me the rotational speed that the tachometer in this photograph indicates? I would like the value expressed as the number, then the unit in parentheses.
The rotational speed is 2700 (rpm)
